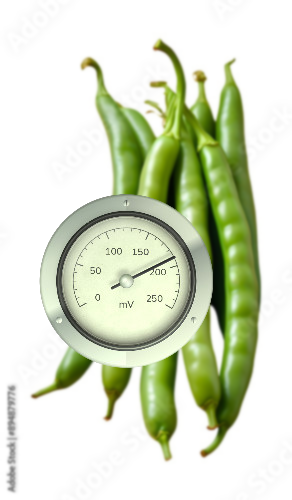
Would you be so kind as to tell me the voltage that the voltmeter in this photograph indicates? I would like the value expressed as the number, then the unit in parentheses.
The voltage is 190 (mV)
